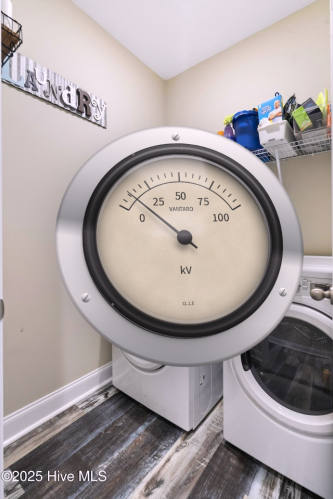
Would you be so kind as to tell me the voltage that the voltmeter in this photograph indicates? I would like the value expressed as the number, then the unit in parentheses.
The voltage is 10 (kV)
